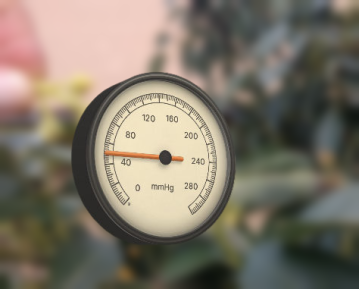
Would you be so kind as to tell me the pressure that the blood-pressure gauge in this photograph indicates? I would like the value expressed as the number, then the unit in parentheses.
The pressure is 50 (mmHg)
